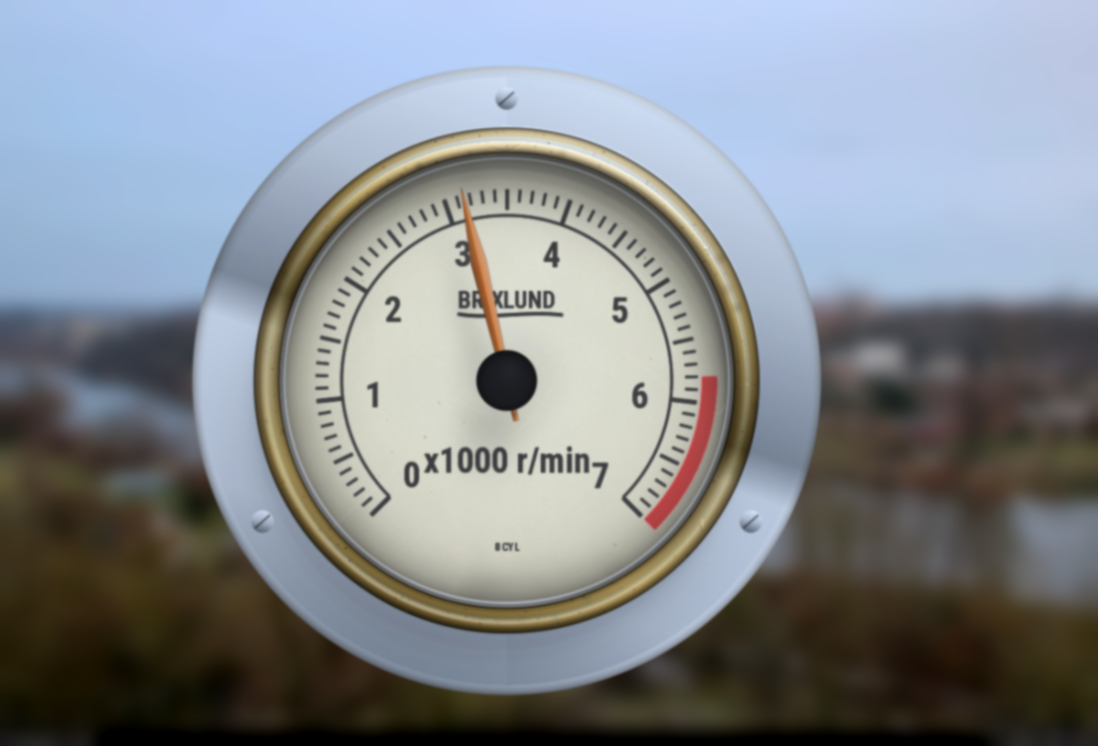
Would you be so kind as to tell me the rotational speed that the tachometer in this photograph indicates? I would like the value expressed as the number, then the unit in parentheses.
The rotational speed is 3150 (rpm)
